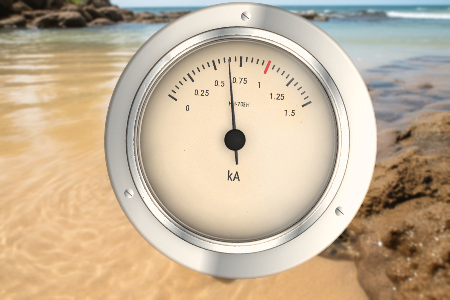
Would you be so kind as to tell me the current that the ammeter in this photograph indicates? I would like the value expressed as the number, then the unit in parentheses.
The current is 0.65 (kA)
